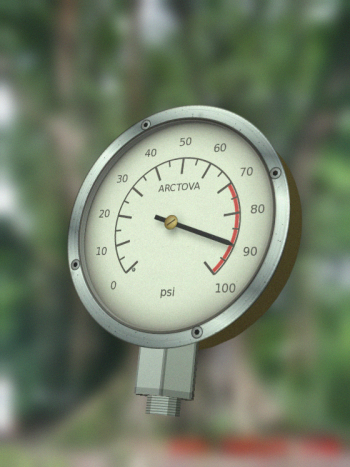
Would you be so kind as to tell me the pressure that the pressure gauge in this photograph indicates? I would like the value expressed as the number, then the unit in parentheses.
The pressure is 90 (psi)
